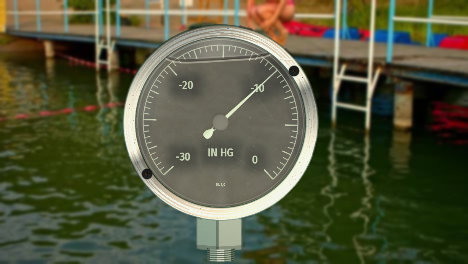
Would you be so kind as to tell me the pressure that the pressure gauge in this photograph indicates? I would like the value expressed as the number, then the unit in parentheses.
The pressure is -10 (inHg)
